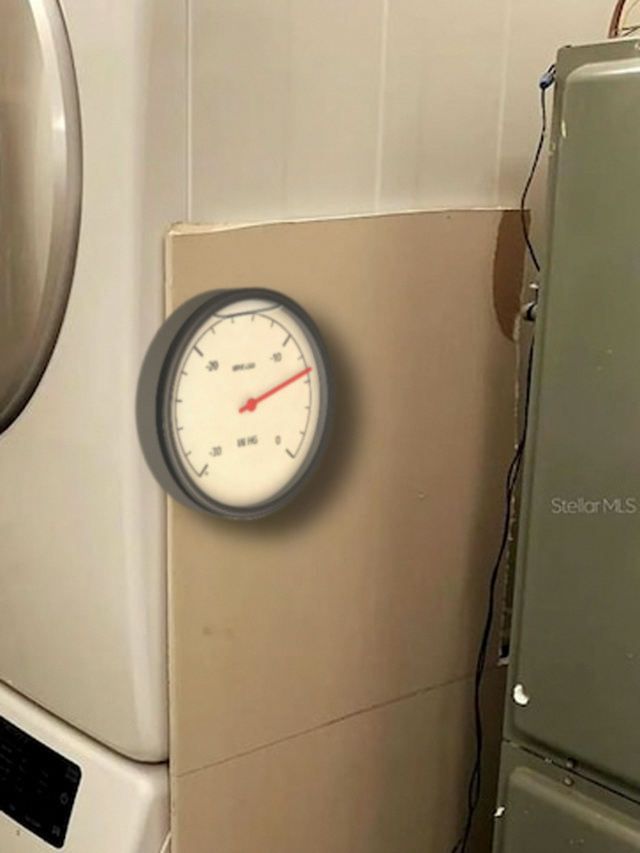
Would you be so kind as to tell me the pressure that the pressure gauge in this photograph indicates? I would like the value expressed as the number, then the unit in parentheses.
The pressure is -7 (inHg)
